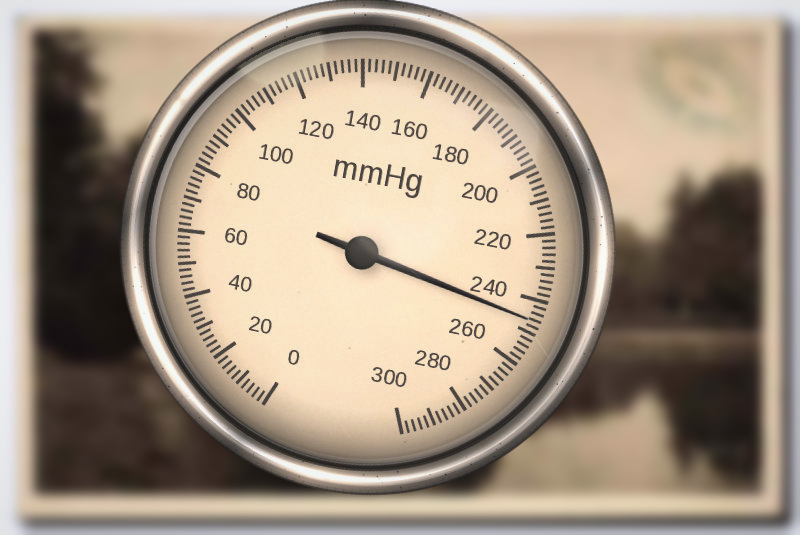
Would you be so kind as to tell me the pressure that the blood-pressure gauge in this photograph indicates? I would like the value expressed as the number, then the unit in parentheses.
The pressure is 246 (mmHg)
